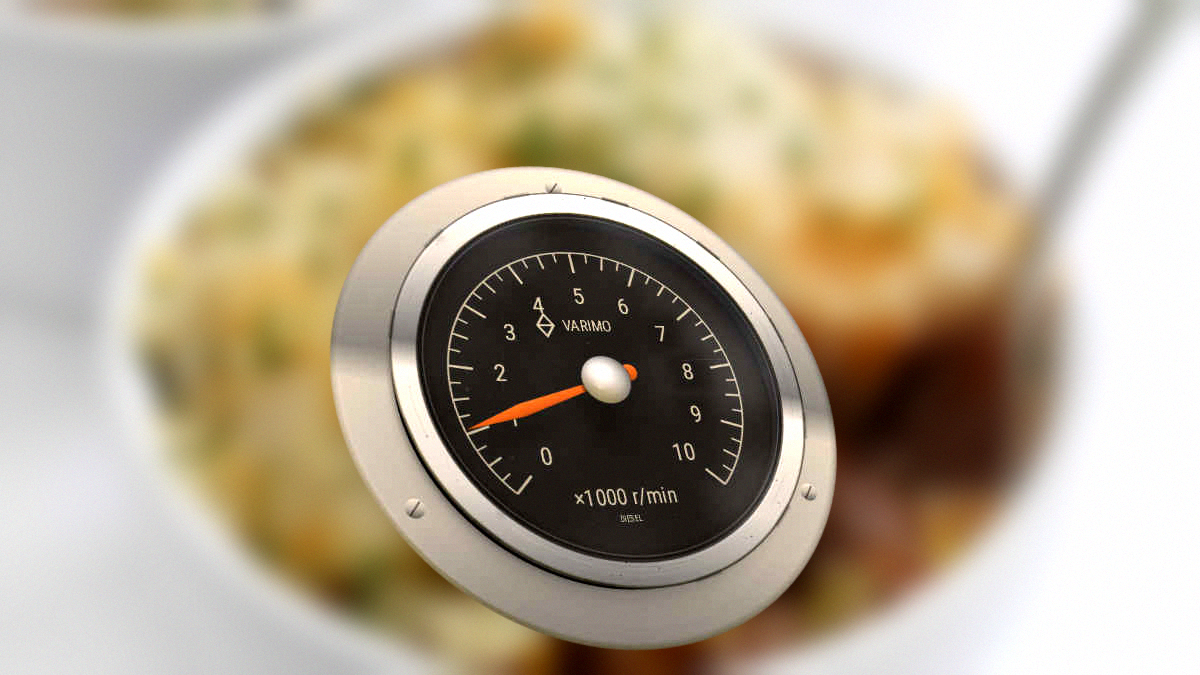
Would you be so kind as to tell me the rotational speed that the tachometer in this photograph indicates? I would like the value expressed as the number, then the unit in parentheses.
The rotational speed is 1000 (rpm)
